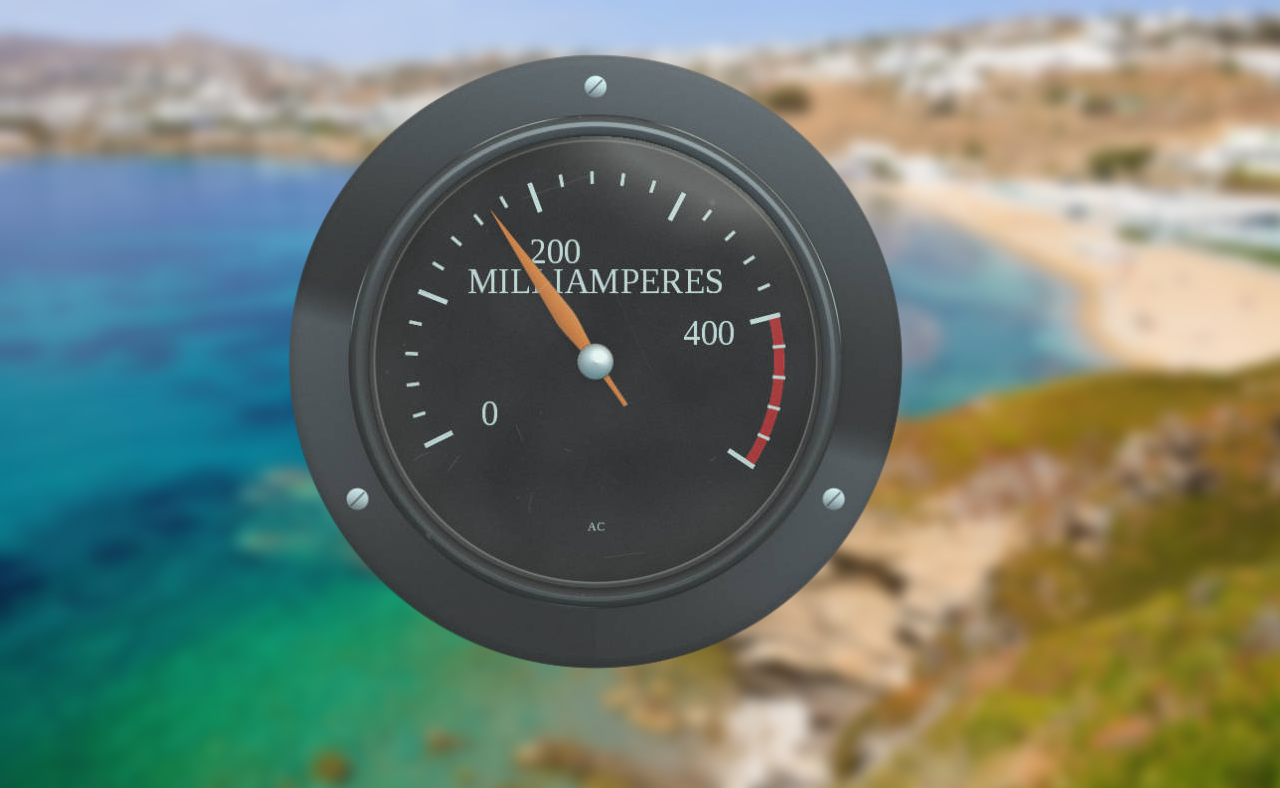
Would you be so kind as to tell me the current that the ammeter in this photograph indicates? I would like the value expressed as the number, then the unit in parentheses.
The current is 170 (mA)
